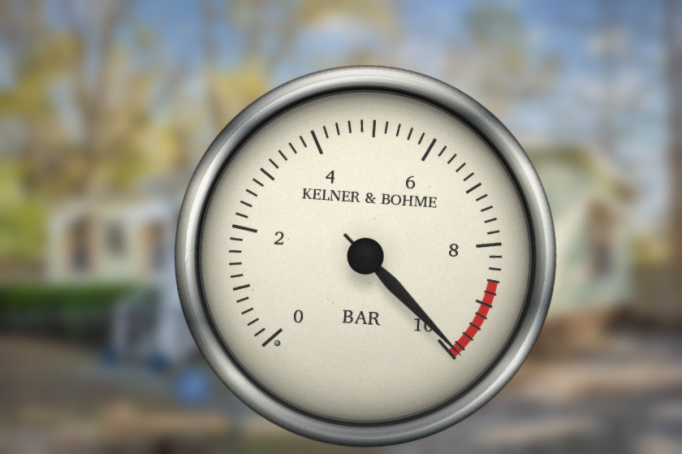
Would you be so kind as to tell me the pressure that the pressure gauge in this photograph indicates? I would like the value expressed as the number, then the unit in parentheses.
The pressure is 9.9 (bar)
